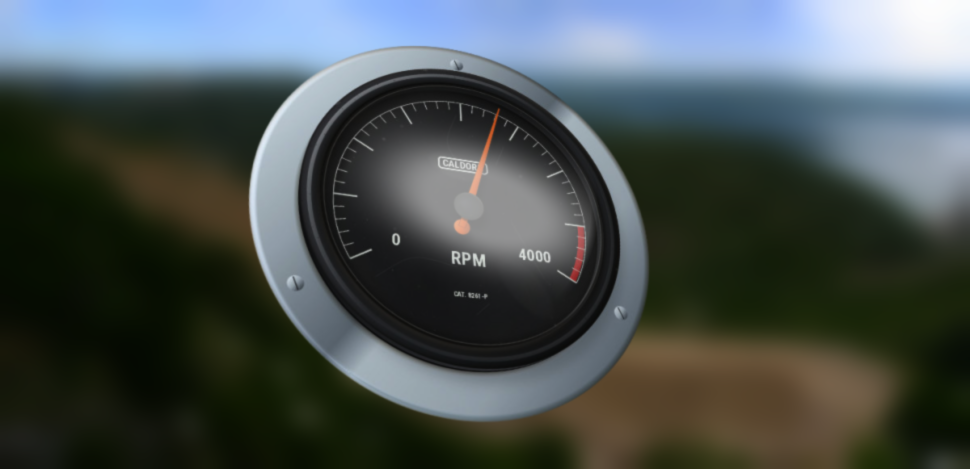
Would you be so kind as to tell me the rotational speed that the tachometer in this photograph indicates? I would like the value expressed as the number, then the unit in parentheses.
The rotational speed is 2300 (rpm)
